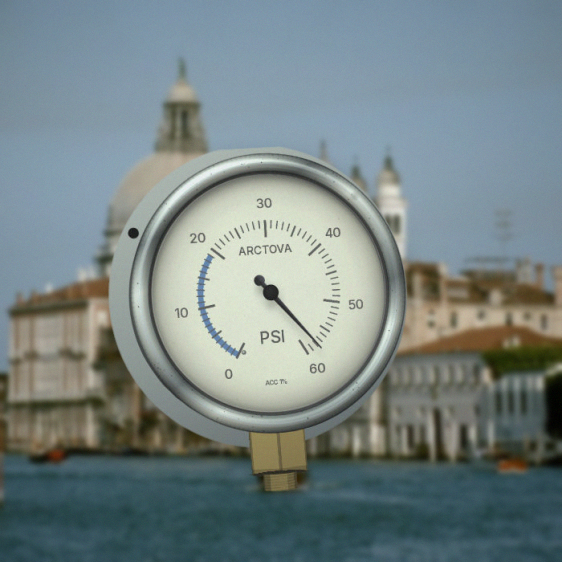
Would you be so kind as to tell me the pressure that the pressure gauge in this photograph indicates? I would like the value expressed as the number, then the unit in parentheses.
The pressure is 58 (psi)
